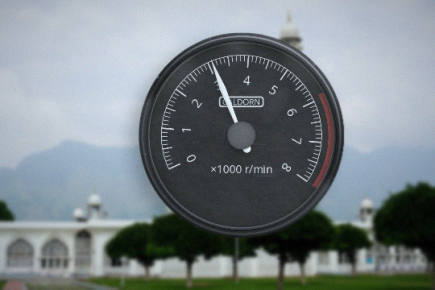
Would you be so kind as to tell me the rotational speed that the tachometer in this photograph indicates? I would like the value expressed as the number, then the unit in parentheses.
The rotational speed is 3100 (rpm)
